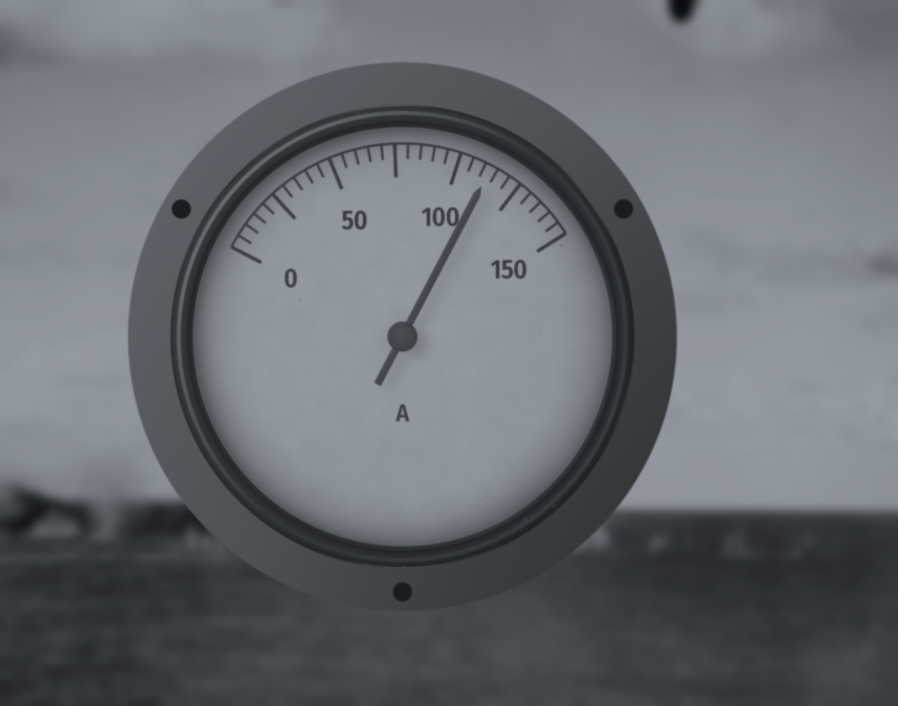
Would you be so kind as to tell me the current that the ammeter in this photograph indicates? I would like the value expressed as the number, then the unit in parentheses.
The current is 112.5 (A)
